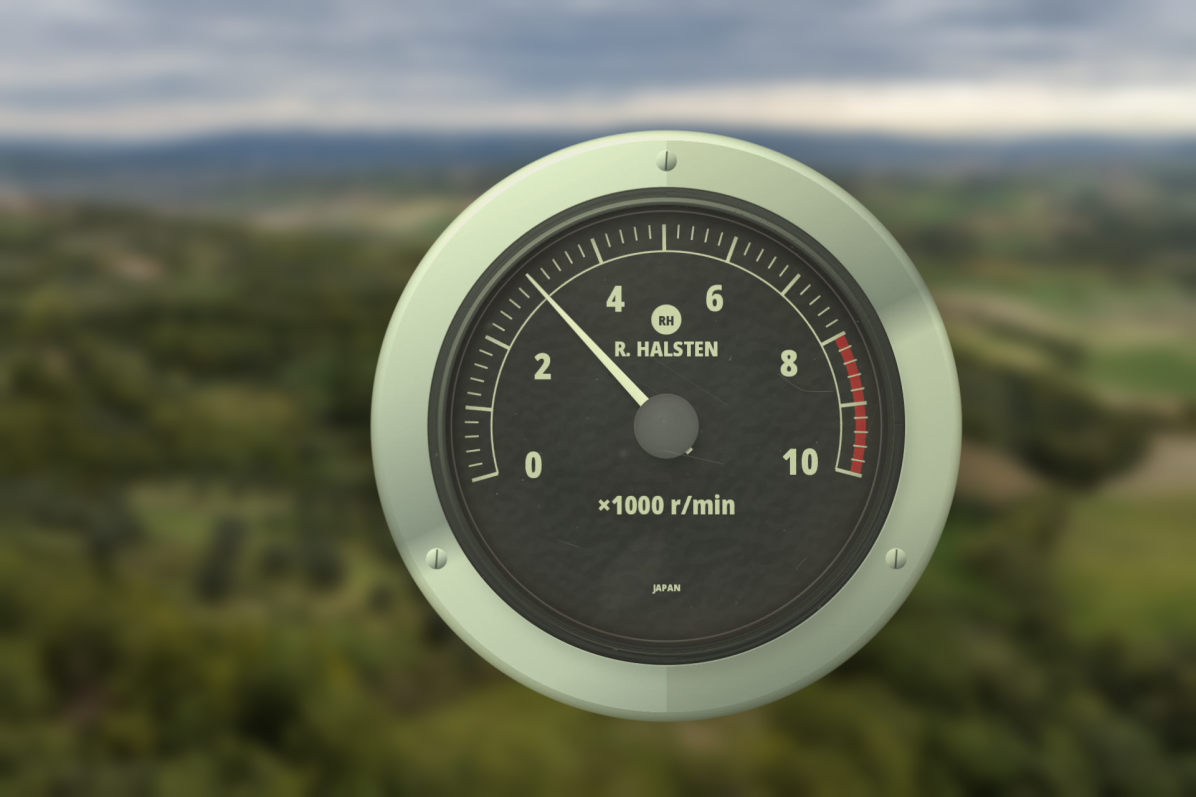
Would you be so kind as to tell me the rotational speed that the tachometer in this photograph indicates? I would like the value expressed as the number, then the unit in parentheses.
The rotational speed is 3000 (rpm)
